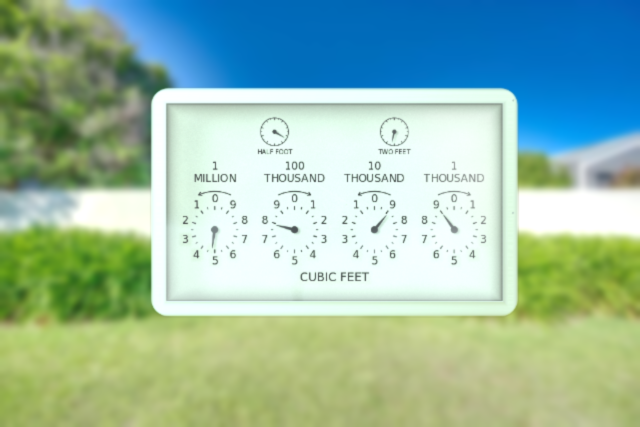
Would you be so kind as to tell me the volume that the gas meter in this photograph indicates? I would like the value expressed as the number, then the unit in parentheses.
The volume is 478900 (ft³)
